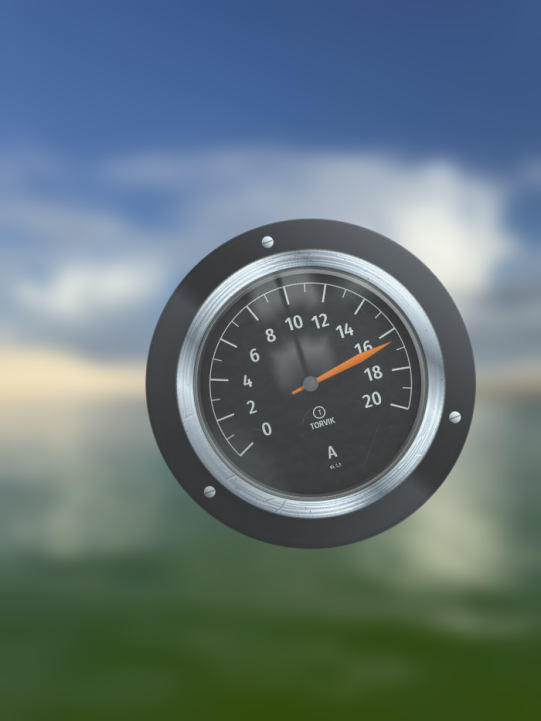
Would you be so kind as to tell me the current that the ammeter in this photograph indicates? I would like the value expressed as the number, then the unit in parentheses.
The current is 16.5 (A)
